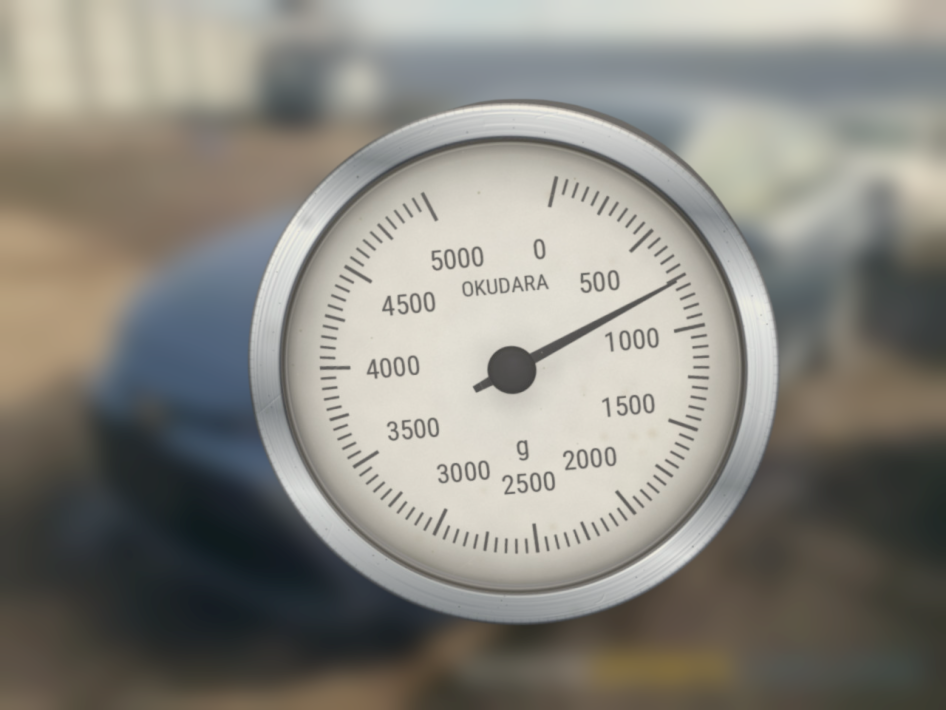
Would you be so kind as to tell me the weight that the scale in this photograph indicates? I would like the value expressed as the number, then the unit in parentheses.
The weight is 750 (g)
